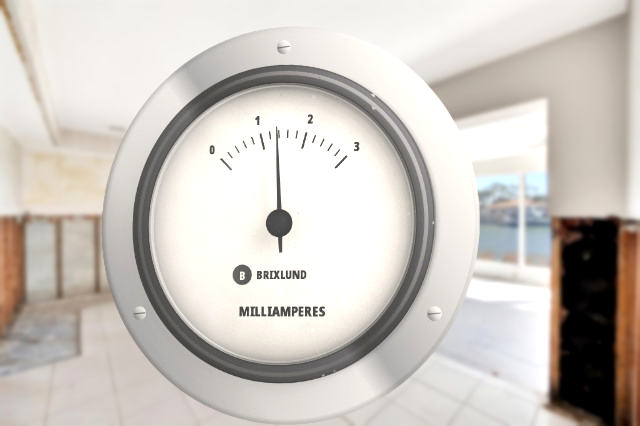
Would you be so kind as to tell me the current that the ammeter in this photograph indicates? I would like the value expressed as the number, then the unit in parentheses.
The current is 1.4 (mA)
